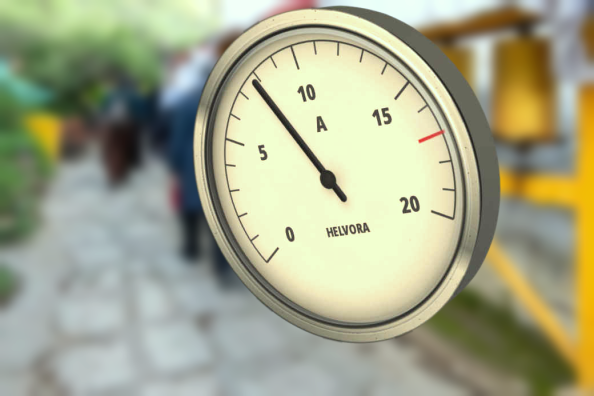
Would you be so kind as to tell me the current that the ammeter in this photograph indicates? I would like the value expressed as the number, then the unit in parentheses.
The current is 8 (A)
